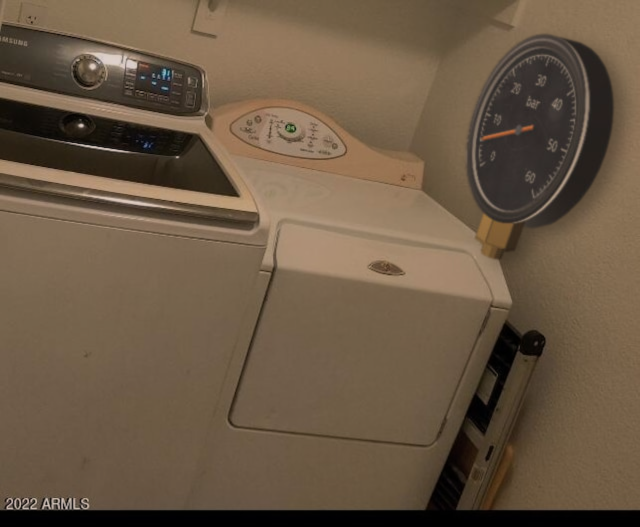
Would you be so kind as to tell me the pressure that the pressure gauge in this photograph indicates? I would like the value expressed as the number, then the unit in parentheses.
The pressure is 5 (bar)
